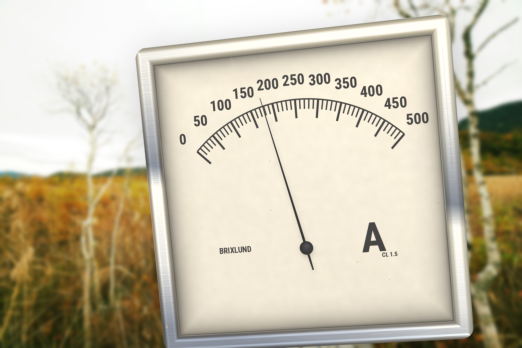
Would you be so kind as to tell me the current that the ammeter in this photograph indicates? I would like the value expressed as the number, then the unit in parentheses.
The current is 180 (A)
